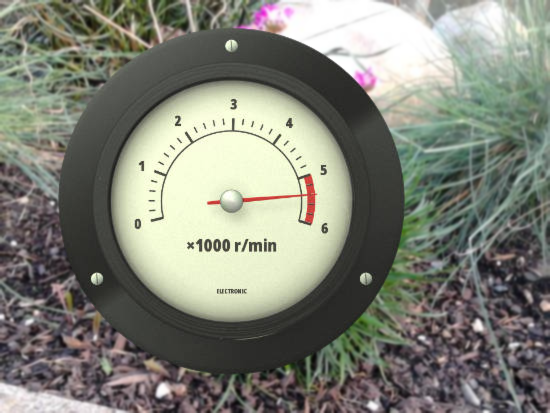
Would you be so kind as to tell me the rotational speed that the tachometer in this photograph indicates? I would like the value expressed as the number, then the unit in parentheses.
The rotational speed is 5400 (rpm)
